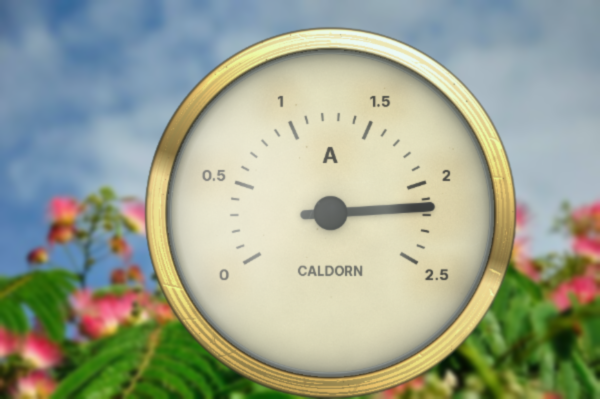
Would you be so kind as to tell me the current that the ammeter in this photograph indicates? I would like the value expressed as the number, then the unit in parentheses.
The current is 2.15 (A)
